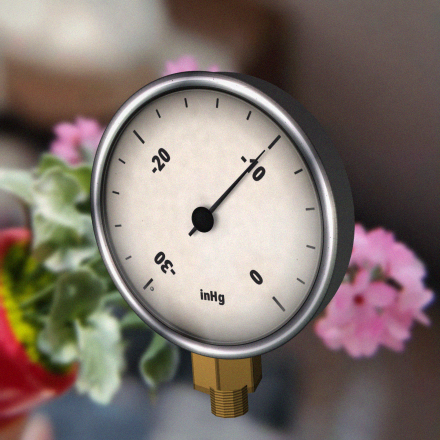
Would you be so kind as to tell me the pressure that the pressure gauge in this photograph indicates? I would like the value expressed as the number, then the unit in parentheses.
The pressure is -10 (inHg)
